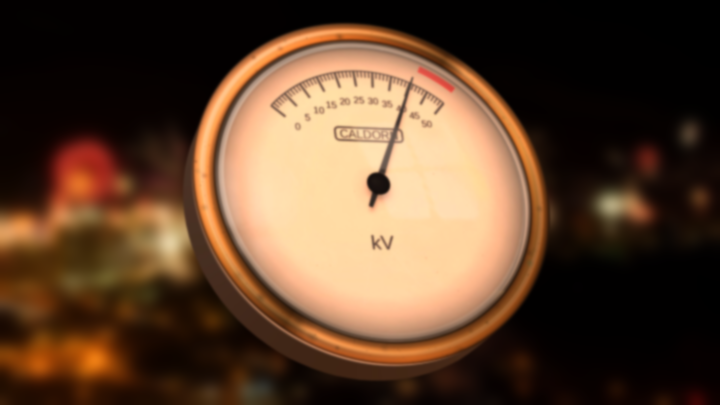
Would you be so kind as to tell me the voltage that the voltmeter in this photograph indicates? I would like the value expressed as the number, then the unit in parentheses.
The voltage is 40 (kV)
